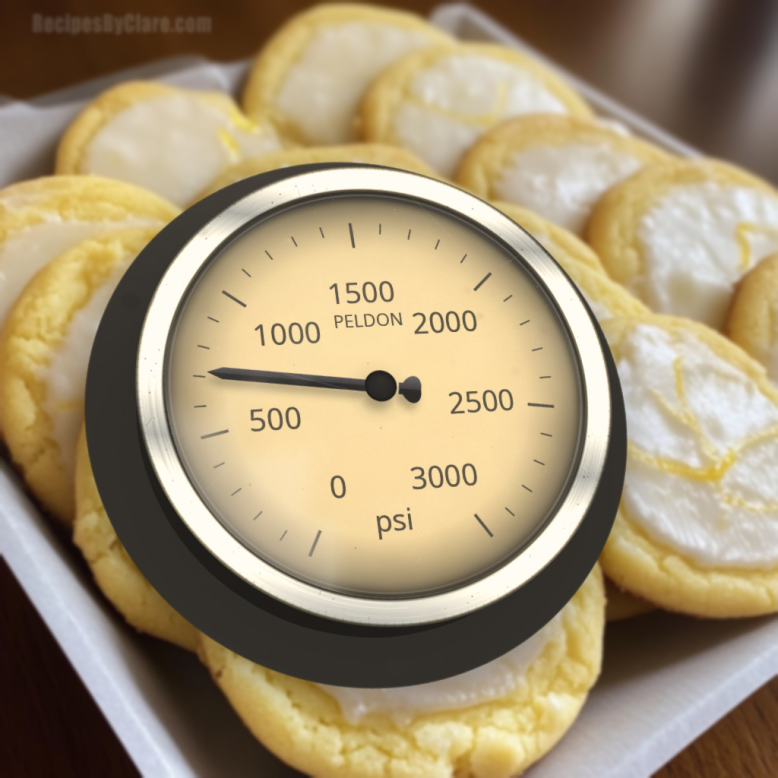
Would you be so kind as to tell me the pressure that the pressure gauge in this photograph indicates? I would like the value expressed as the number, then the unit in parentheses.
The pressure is 700 (psi)
